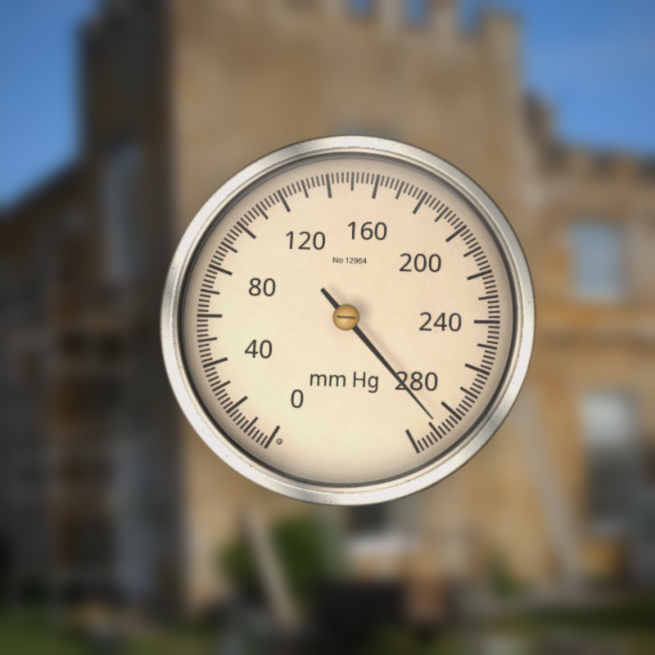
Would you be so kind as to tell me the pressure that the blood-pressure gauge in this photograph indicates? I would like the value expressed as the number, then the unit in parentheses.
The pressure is 288 (mmHg)
